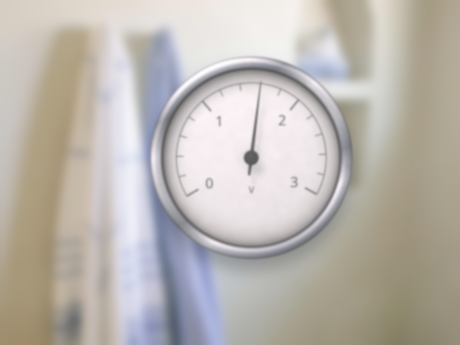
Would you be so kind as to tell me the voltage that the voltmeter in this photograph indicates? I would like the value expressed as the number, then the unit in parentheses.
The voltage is 1.6 (V)
